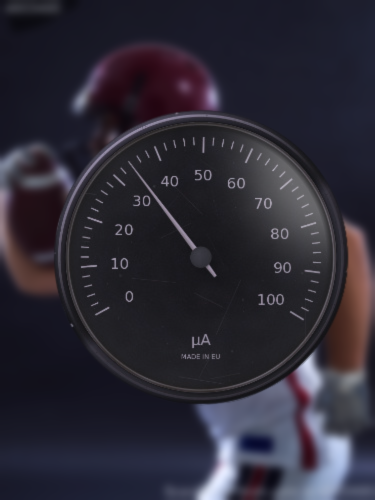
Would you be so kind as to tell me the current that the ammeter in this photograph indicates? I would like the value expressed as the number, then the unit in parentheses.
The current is 34 (µA)
